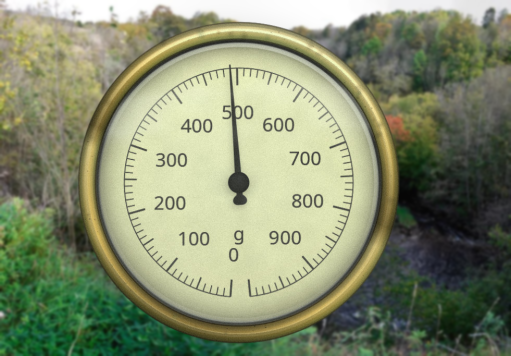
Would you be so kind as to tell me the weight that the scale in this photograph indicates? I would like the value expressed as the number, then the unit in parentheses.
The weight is 490 (g)
